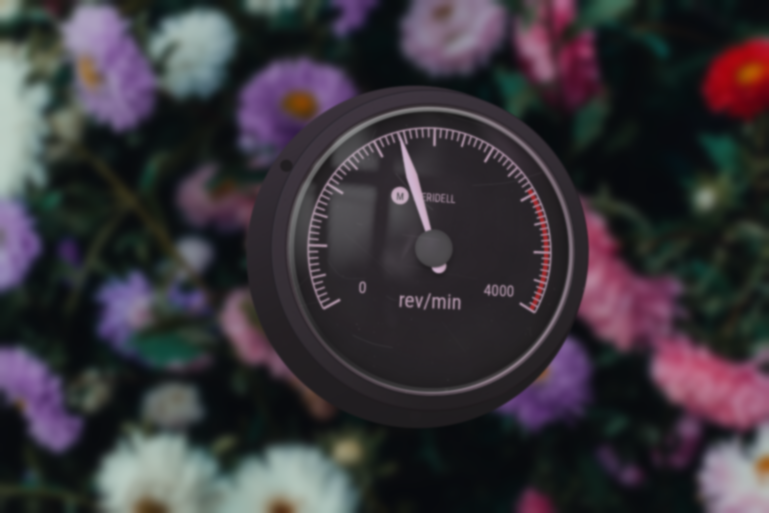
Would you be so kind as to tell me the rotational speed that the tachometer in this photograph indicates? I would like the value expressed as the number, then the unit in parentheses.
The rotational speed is 1700 (rpm)
